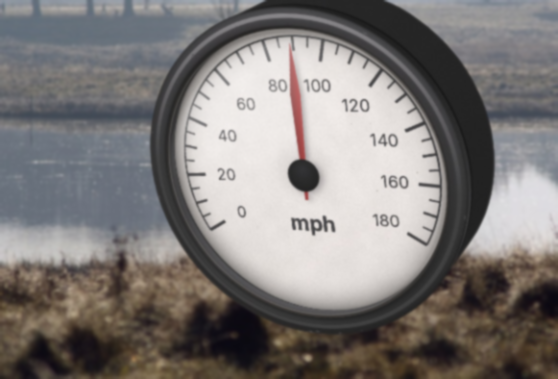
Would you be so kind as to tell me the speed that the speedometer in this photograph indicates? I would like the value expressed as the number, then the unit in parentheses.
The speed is 90 (mph)
